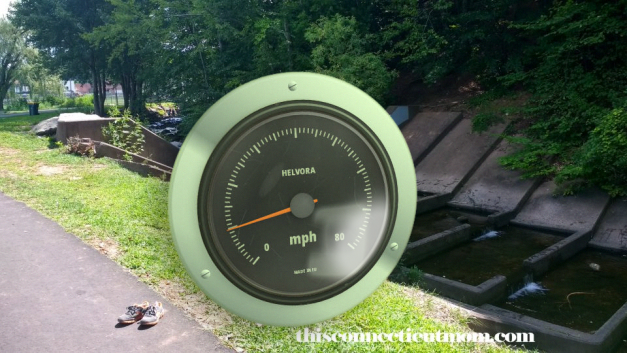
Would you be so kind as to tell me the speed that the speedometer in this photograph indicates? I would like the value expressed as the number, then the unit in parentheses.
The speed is 10 (mph)
